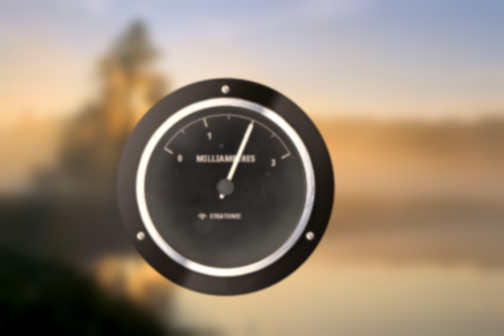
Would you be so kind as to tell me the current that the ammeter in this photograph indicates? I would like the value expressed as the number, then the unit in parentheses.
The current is 2 (mA)
